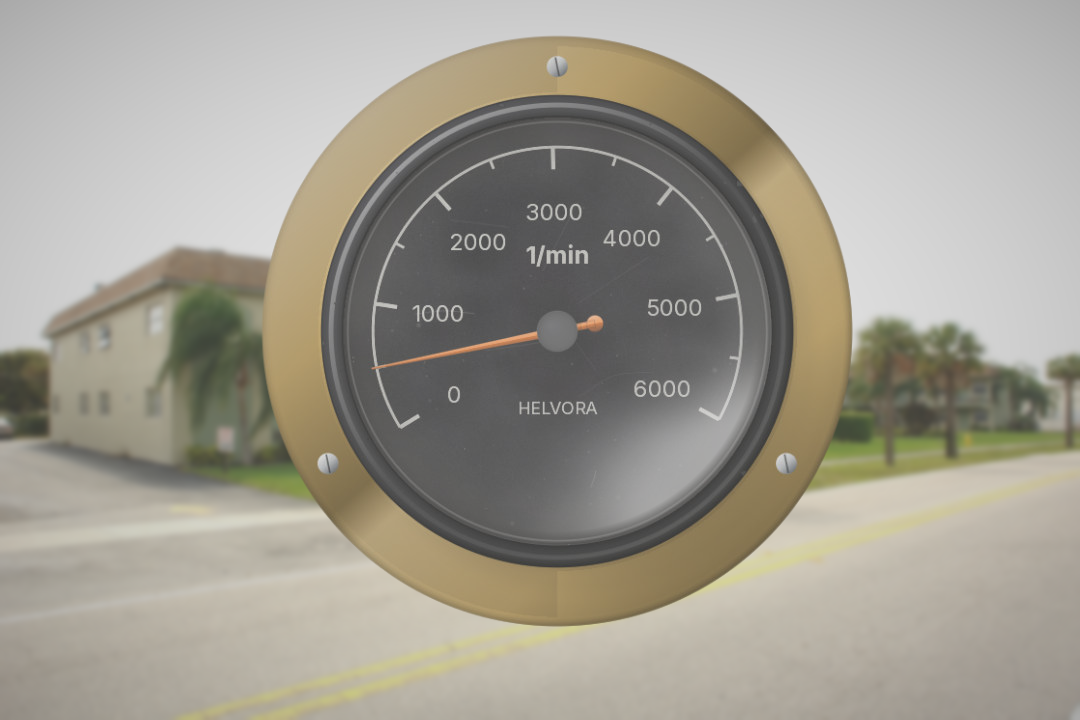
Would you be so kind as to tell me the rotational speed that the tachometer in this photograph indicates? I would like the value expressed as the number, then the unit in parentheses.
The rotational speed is 500 (rpm)
